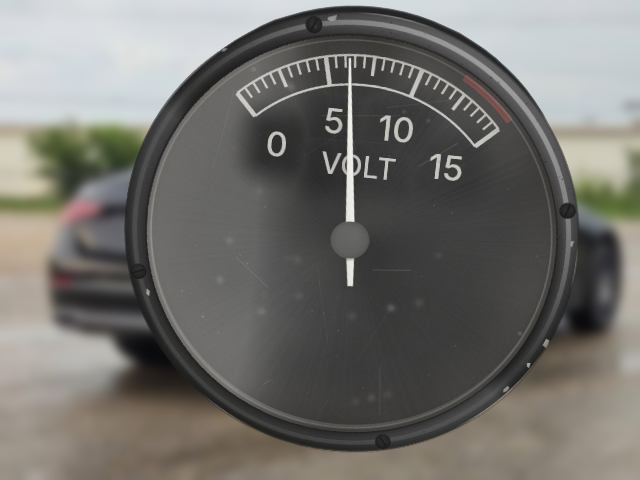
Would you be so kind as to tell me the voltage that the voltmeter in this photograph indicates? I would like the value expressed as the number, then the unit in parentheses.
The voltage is 6.25 (V)
